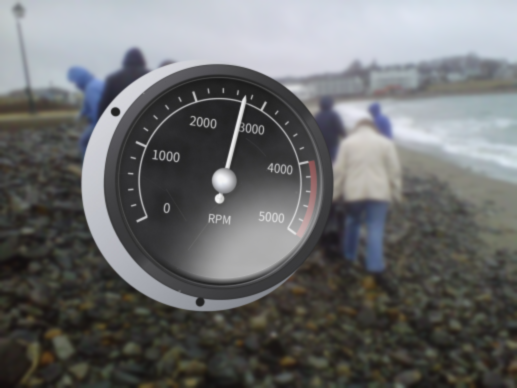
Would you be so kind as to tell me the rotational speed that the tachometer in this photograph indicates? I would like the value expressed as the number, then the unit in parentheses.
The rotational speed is 2700 (rpm)
